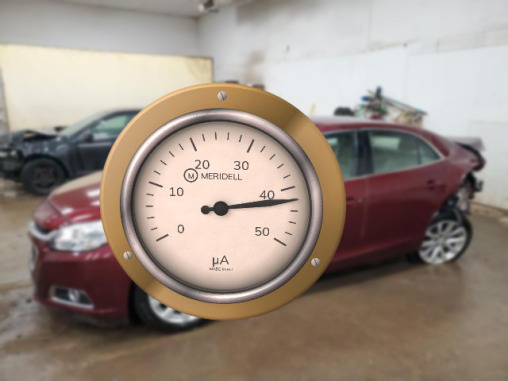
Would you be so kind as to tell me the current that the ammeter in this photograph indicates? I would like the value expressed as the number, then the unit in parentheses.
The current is 42 (µA)
